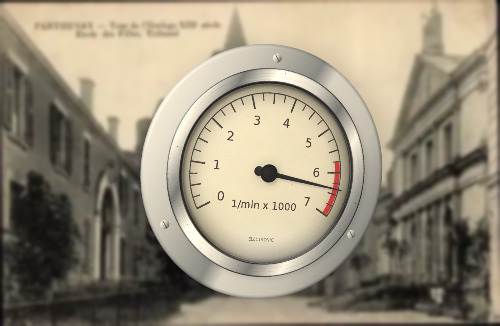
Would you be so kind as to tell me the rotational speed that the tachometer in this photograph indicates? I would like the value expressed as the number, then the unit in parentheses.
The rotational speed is 6375 (rpm)
